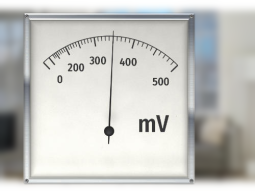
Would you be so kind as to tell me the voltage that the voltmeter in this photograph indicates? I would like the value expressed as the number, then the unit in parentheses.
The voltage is 350 (mV)
